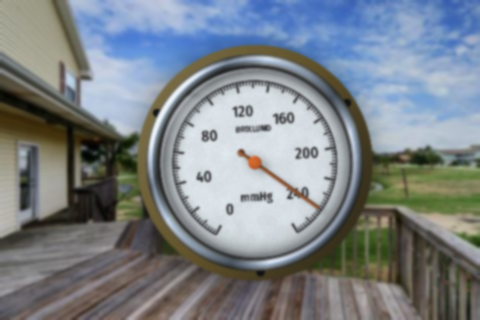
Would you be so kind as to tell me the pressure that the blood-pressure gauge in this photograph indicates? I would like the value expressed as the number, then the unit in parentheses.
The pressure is 240 (mmHg)
